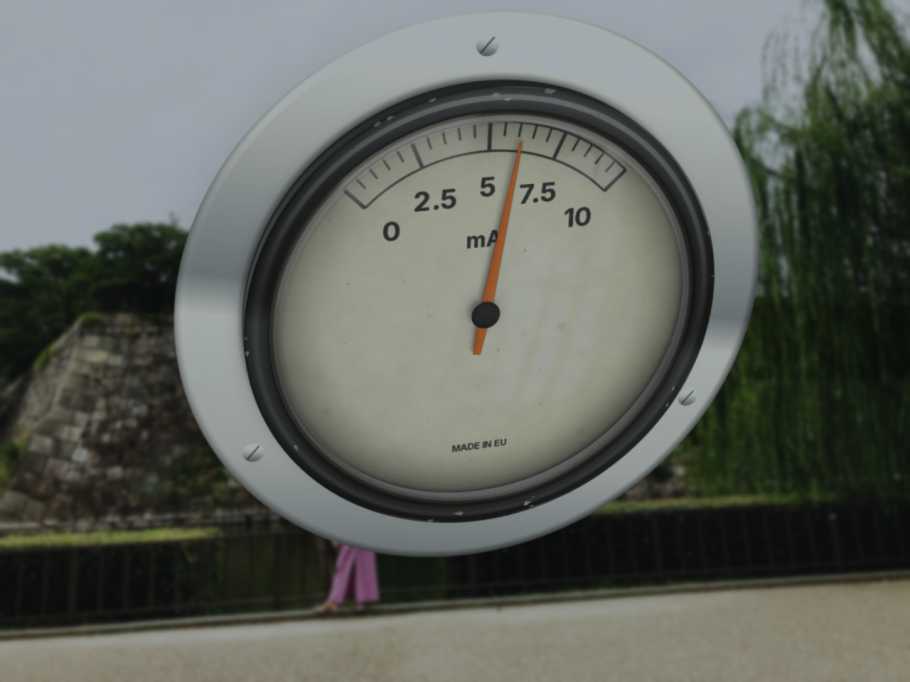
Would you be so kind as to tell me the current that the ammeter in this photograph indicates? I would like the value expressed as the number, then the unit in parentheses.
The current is 6 (mA)
